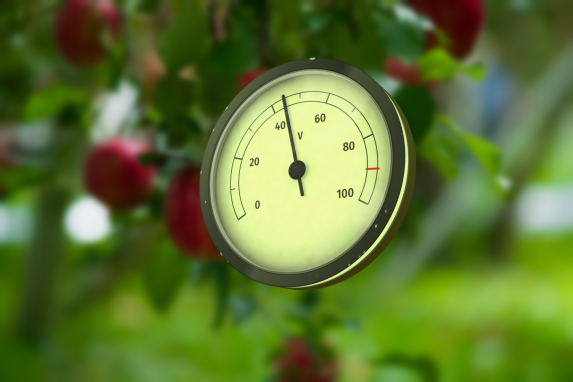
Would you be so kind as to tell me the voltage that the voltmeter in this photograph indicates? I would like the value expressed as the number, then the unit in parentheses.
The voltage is 45 (V)
